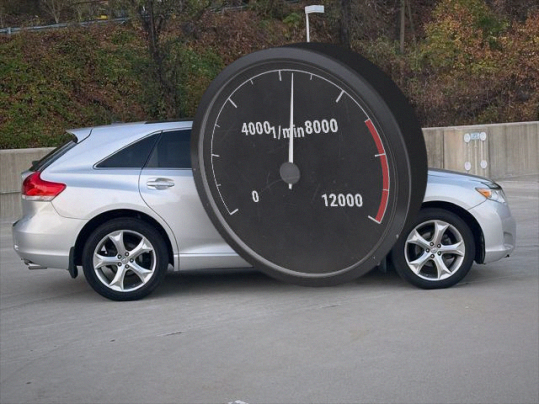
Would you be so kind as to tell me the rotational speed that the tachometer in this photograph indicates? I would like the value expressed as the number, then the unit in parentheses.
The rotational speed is 6500 (rpm)
